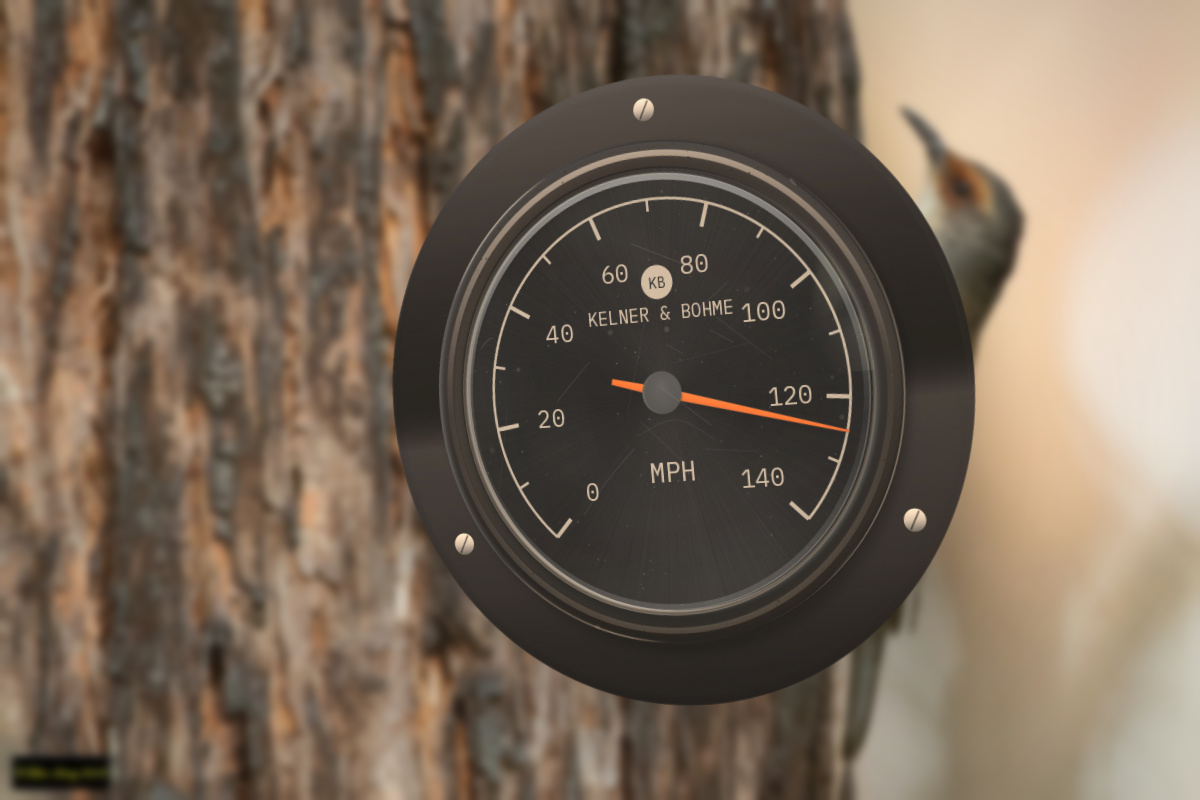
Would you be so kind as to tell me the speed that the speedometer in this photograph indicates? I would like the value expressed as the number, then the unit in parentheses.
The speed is 125 (mph)
